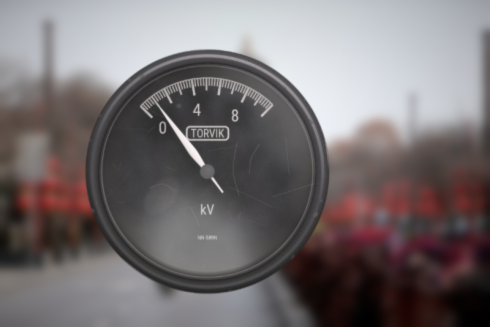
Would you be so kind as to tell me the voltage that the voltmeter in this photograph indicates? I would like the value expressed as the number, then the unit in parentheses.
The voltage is 1 (kV)
